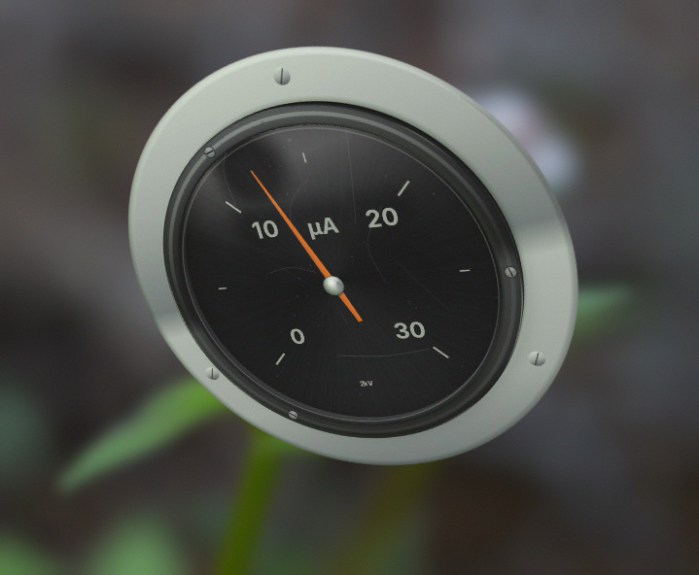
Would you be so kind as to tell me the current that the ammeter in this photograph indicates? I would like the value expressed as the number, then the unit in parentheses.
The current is 12.5 (µA)
